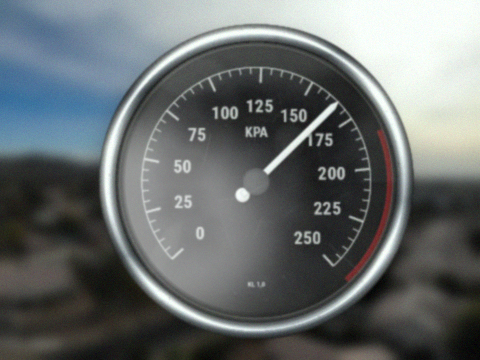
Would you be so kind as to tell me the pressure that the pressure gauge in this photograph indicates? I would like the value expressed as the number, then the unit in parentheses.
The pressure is 165 (kPa)
